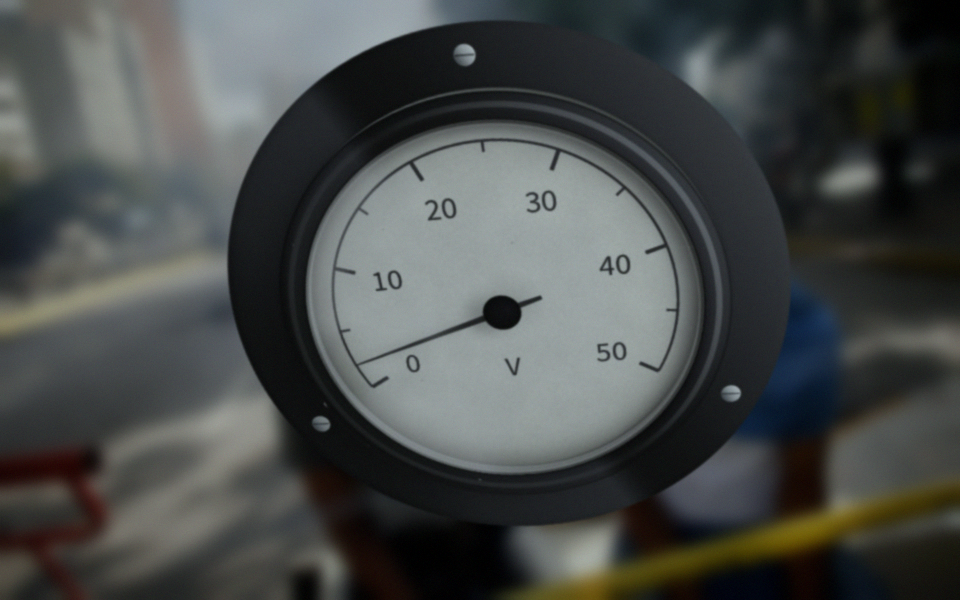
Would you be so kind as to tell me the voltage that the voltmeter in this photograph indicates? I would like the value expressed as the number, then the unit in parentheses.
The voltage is 2.5 (V)
